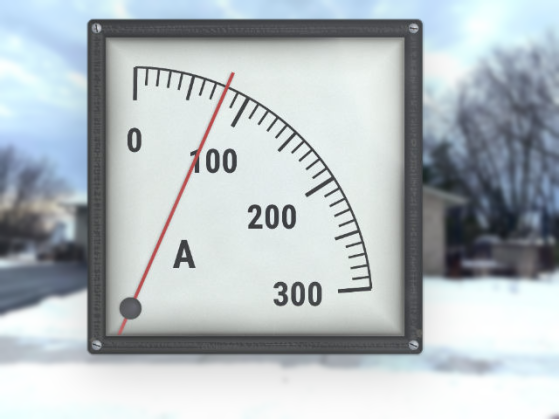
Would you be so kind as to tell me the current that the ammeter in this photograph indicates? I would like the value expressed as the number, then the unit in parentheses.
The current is 80 (A)
